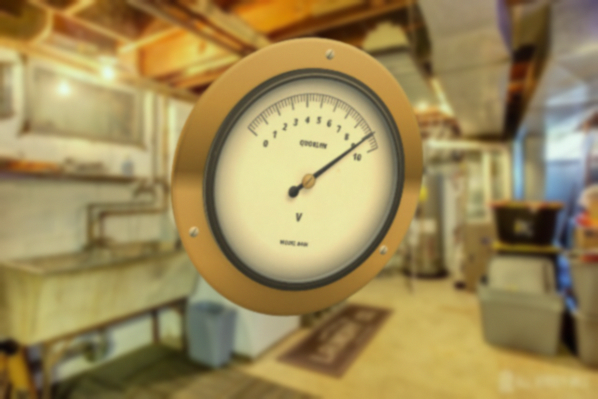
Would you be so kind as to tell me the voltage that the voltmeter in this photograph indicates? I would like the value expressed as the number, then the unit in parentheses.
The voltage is 9 (V)
